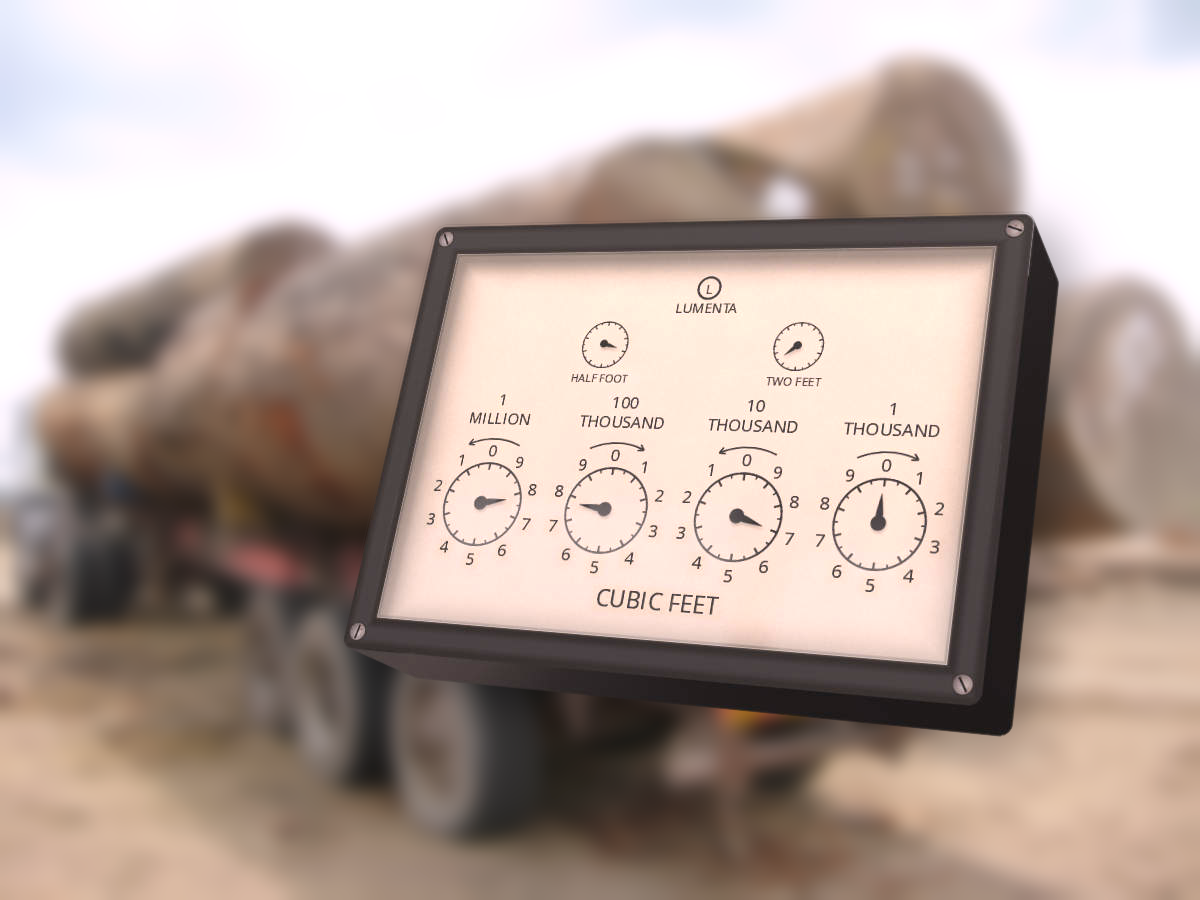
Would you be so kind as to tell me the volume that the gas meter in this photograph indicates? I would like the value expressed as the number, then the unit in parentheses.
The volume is 777000 (ft³)
